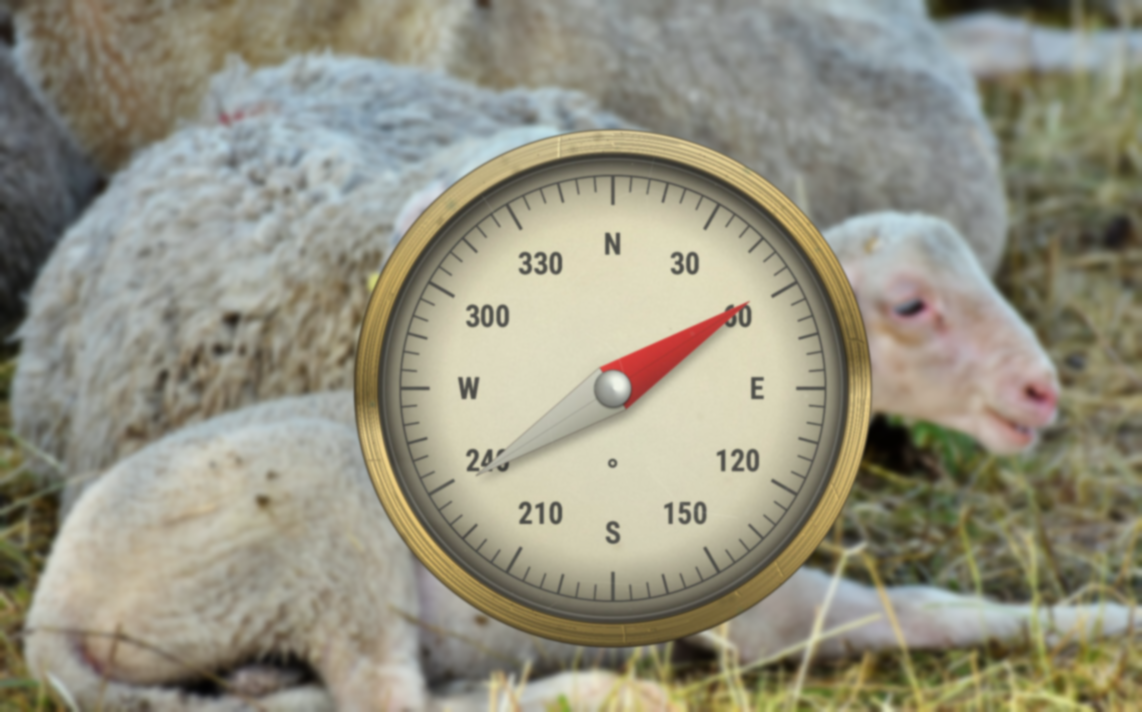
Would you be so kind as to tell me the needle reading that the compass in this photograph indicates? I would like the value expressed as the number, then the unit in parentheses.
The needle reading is 57.5 (°)
